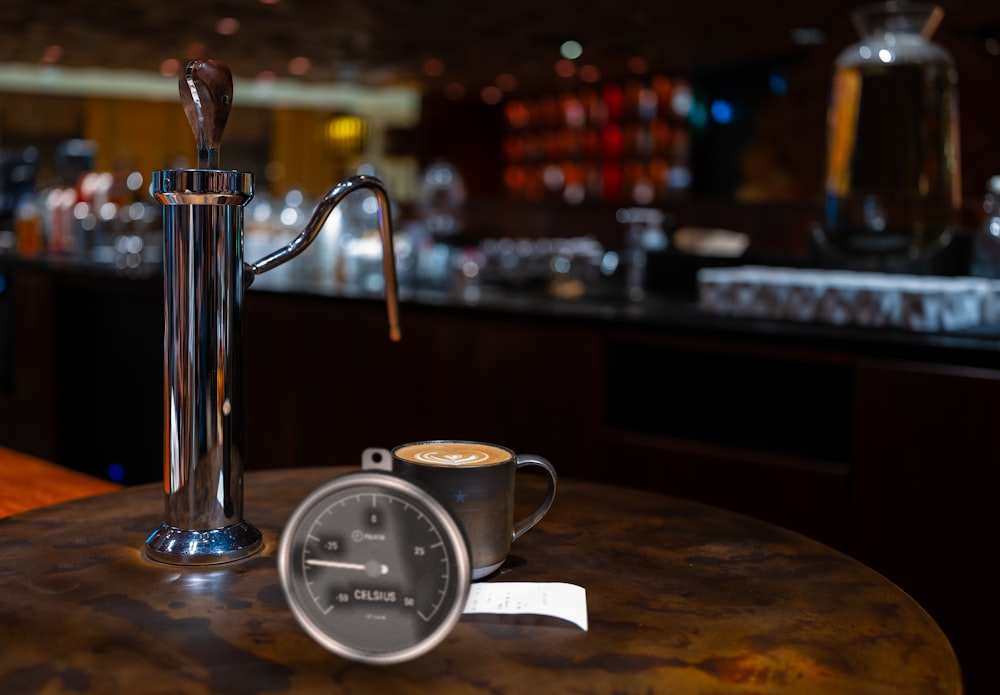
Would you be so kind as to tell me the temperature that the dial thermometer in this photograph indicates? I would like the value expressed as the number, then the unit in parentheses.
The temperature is -32.5 (°C)
